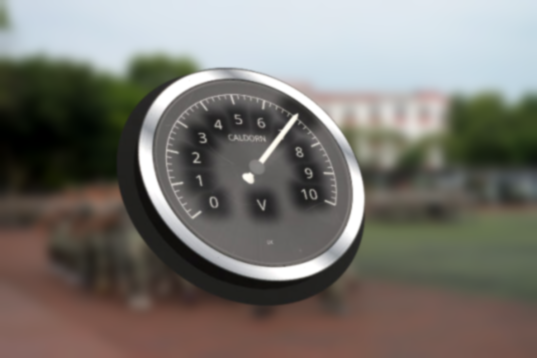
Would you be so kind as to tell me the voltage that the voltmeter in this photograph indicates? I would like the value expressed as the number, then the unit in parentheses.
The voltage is 7 (V)
